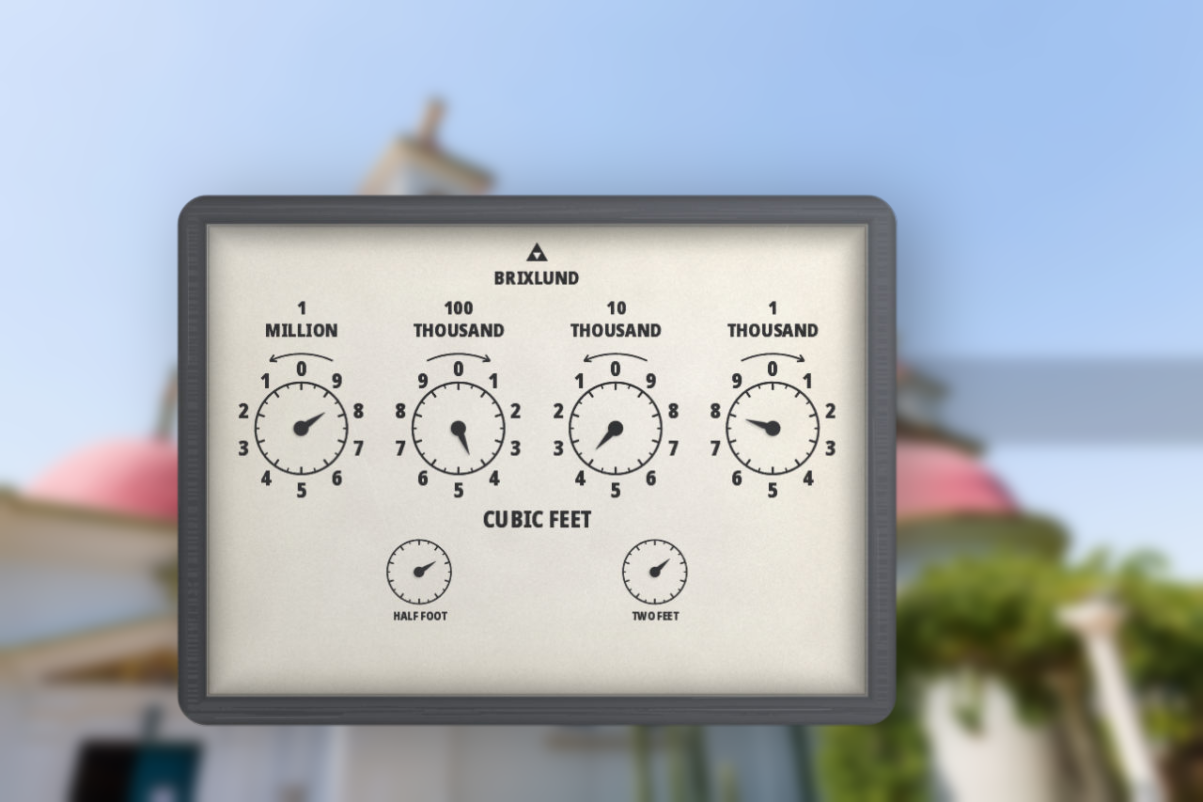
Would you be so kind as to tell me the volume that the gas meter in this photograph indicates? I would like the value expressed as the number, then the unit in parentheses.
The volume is 843800 (ft³)
